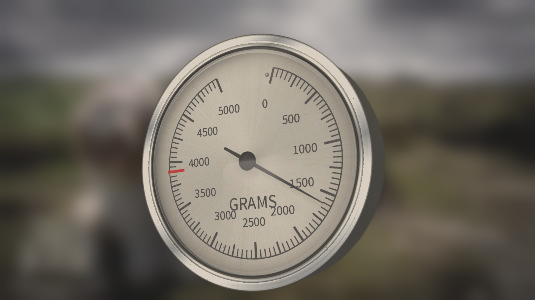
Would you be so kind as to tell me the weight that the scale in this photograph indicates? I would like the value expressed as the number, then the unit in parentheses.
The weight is 1600 (g)
